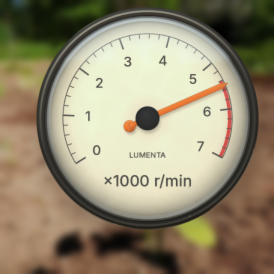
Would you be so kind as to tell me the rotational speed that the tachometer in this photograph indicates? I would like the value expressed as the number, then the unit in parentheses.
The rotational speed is 5500 (rpm)
